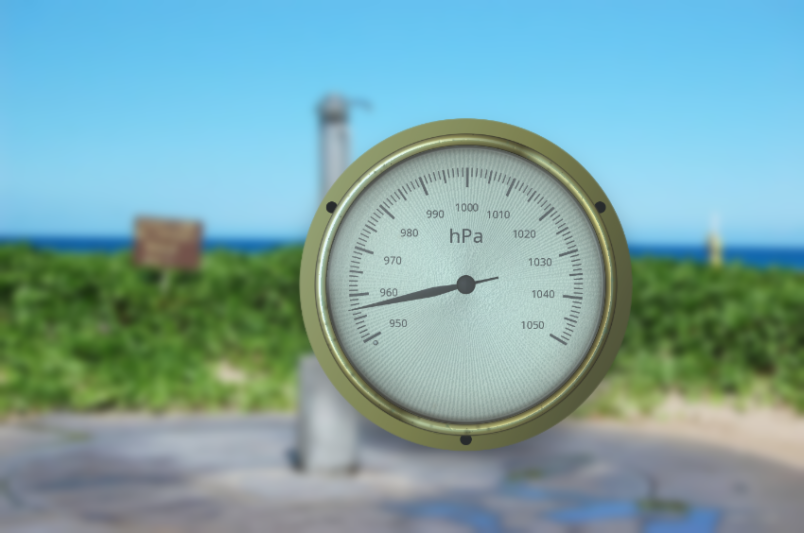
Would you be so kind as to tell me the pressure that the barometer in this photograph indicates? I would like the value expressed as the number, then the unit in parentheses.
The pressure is 957 (hPa)
